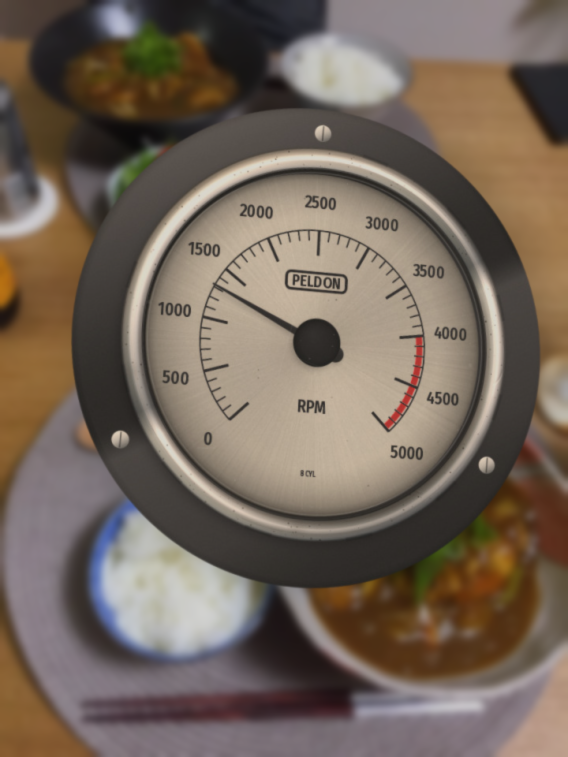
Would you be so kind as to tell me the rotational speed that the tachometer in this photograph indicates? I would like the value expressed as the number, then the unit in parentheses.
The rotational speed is 1300 (rpm)
